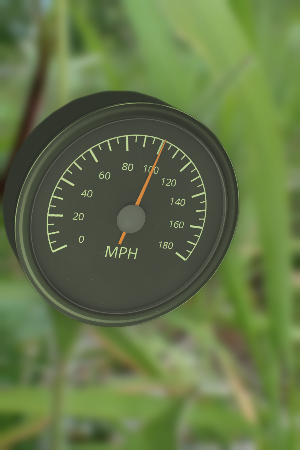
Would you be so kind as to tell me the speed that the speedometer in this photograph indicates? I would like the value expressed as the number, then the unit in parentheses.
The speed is 100 (mph)
